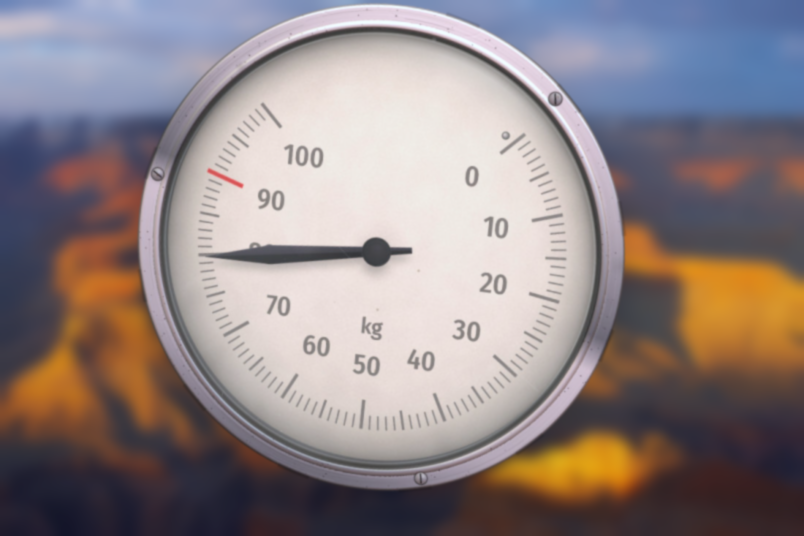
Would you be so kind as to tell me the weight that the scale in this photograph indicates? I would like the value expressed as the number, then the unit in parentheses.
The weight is 80 (kg)
